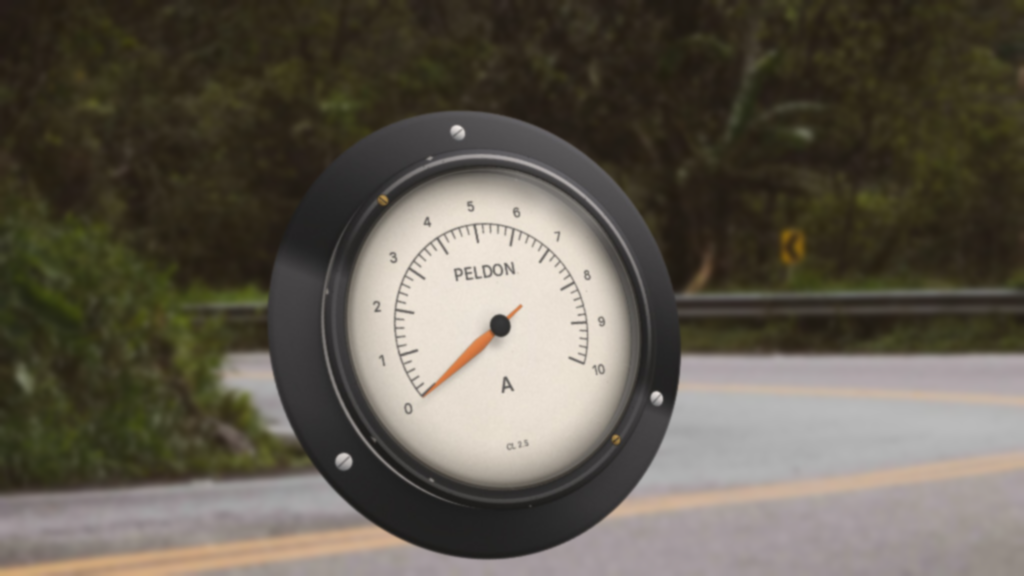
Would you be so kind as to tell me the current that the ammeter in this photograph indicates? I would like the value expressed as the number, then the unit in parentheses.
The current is 0 (A)
